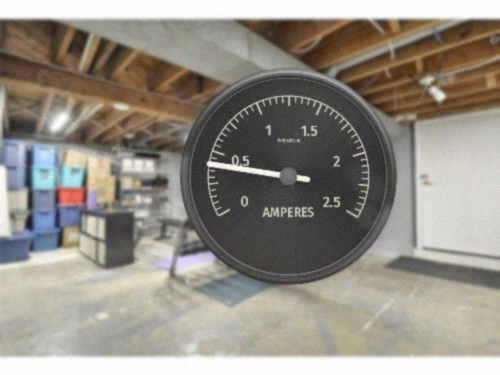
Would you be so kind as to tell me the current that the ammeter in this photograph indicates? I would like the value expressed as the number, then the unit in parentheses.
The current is 0.4 (A)
